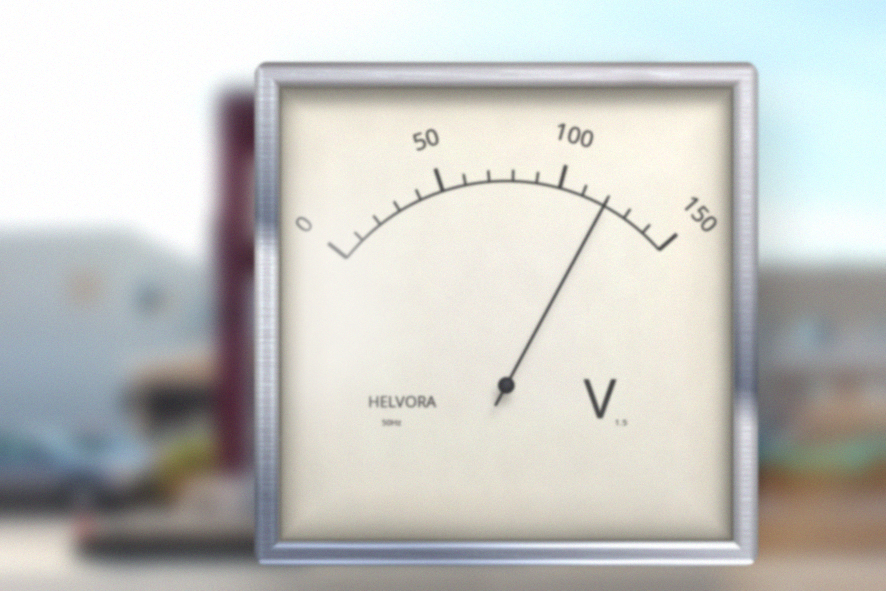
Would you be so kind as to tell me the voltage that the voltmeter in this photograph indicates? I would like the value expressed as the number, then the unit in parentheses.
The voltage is 120 (V)
